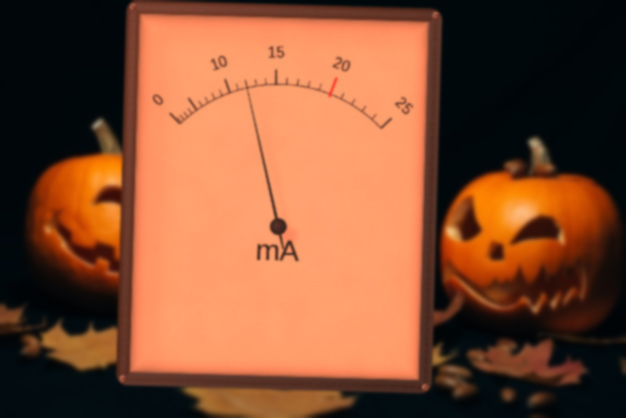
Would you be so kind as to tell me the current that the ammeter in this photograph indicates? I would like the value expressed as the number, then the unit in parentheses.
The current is 12 (mA)
